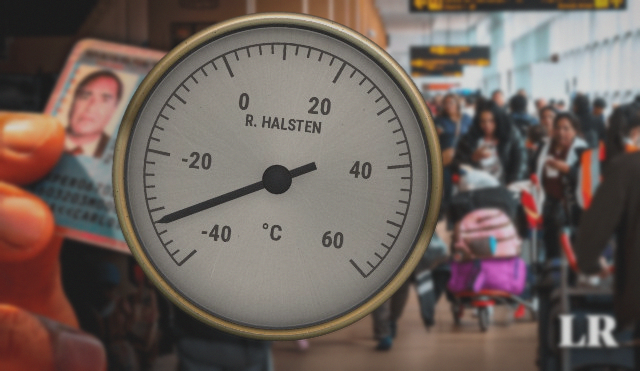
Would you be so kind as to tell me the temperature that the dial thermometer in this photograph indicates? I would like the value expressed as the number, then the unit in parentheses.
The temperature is -32 (°C)
